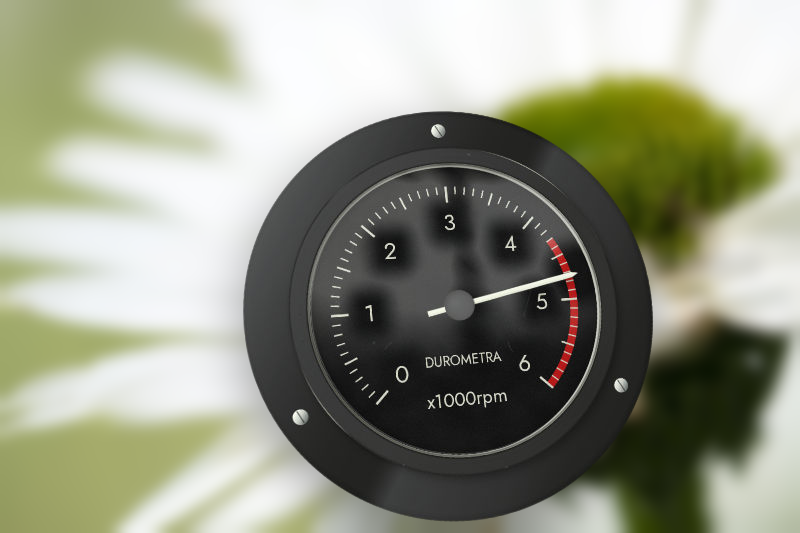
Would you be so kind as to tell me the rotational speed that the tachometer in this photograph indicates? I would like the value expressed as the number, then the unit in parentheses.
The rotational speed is 4750 (rpm)
